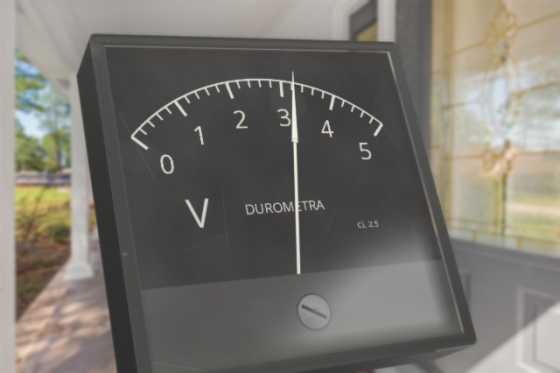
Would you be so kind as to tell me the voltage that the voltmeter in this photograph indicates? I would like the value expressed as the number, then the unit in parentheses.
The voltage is 3.2 (V)
